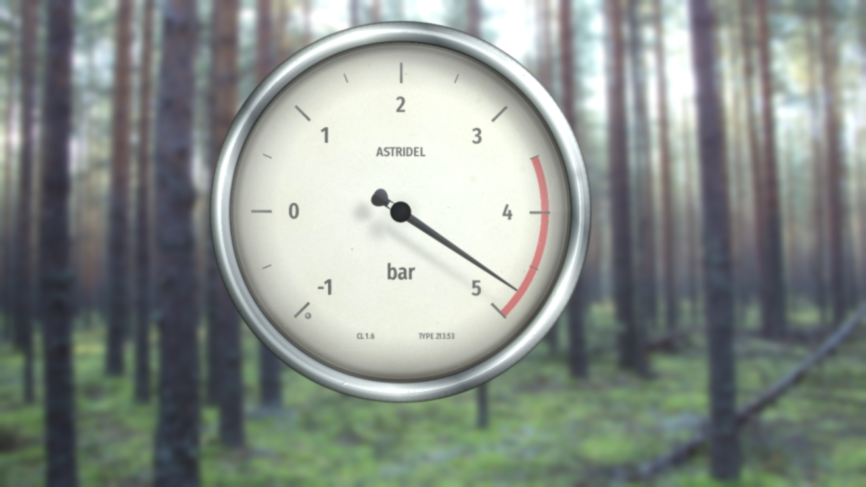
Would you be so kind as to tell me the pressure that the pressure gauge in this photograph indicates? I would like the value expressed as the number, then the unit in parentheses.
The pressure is 4.75 (bar)
